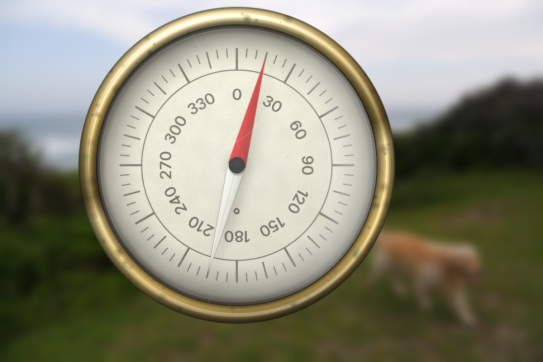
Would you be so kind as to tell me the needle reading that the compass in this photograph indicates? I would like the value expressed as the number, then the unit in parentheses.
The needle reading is 15 (°)
